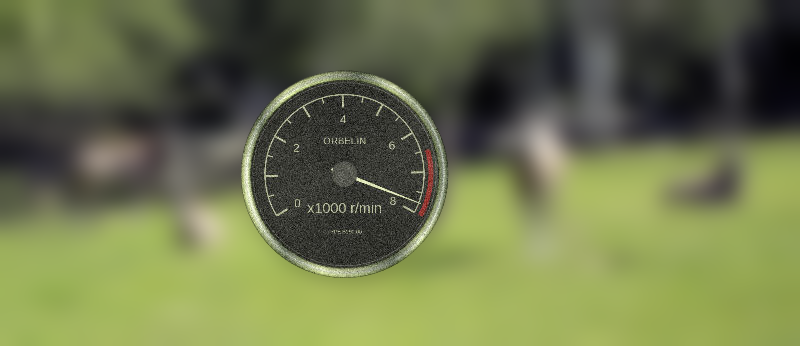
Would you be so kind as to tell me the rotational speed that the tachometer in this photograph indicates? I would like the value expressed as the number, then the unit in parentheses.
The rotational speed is 7750 (rpm)
